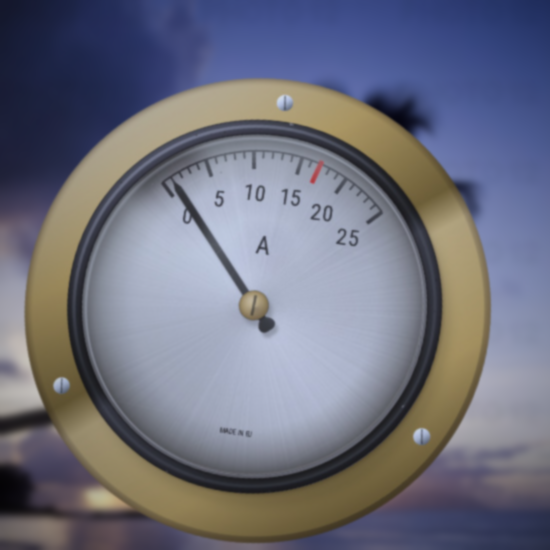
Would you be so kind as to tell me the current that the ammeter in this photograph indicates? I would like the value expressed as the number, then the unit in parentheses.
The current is 1 (A)
